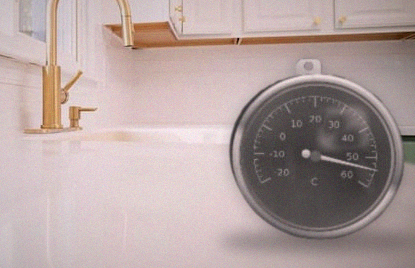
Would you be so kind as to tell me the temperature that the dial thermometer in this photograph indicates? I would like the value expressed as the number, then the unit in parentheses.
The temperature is 54 (°C)
